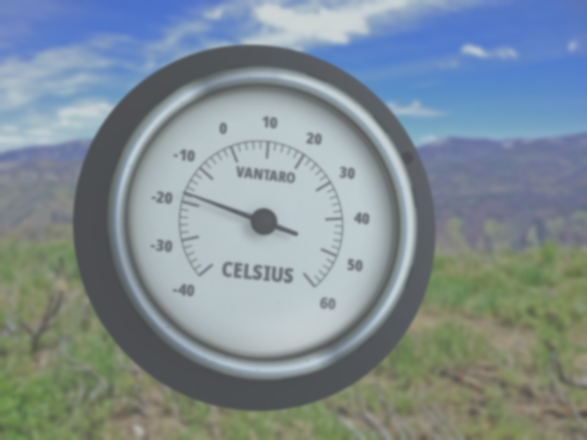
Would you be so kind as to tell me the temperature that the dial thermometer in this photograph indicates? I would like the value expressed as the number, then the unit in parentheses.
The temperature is -18 (°C)
